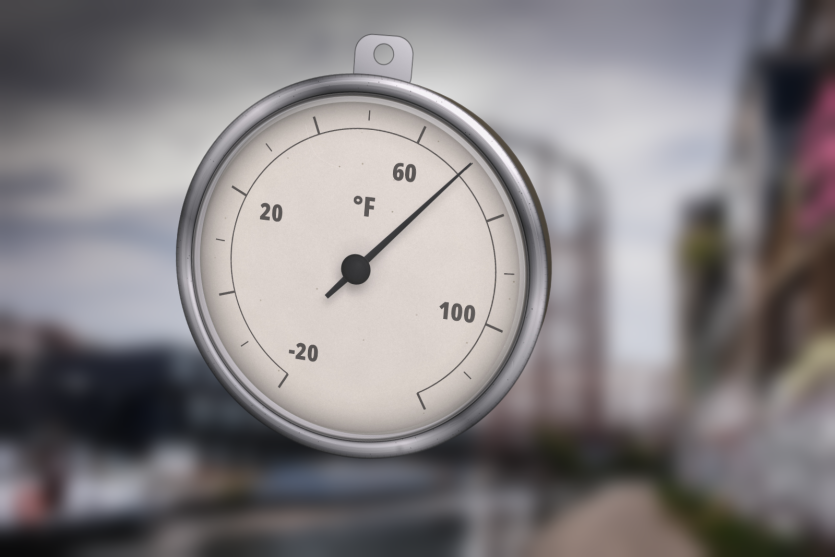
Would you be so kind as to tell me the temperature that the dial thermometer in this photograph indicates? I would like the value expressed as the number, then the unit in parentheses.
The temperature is 70 (°F)
